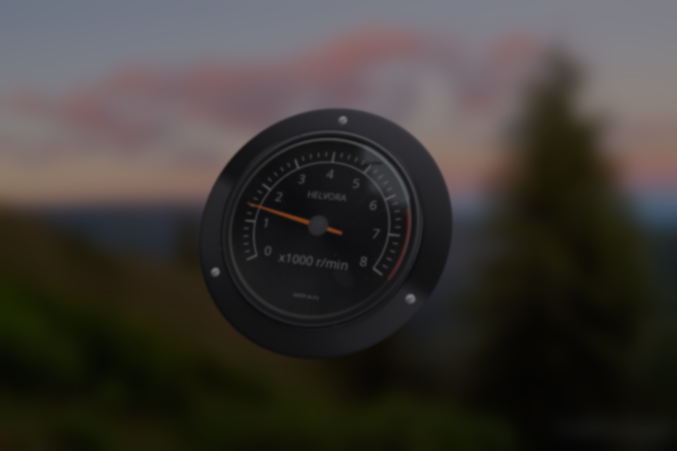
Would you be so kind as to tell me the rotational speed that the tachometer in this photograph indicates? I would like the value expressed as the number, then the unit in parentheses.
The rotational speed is 1400 (rpm)
